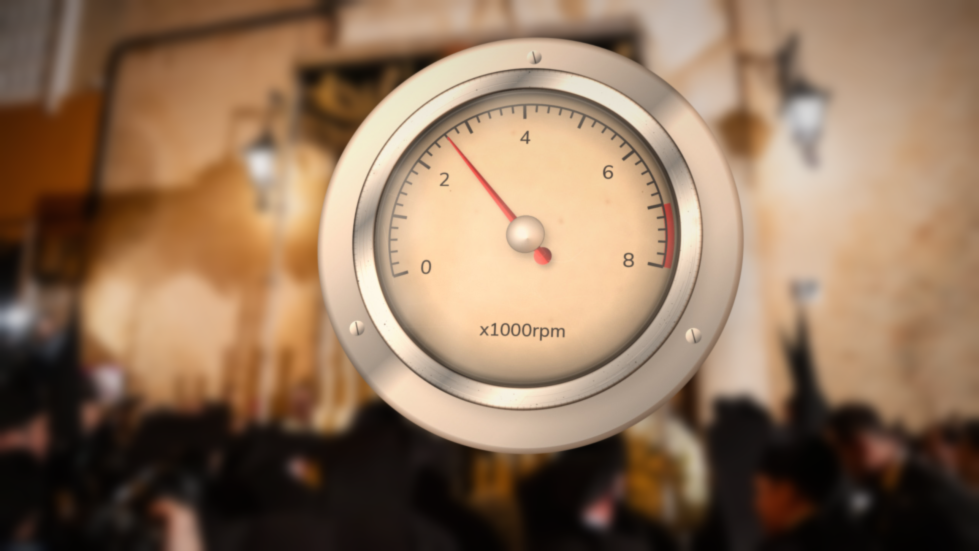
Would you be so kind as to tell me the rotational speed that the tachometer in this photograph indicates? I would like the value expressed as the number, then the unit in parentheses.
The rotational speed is 2600 (rpm)
